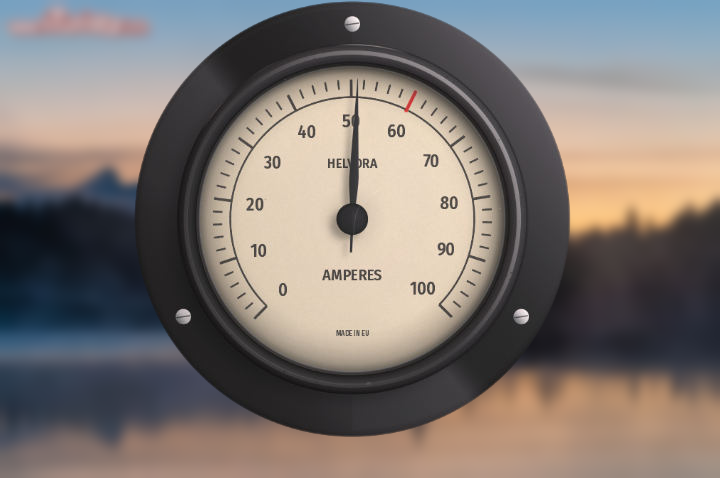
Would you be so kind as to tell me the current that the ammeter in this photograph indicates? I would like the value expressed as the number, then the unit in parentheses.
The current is 51 (A)
